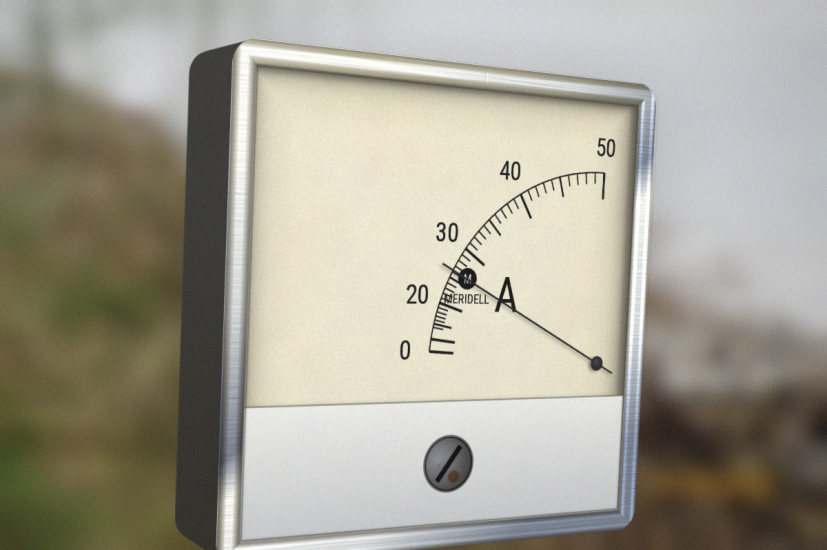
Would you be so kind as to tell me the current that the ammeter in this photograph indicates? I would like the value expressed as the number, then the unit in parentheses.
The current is 26 (A)
